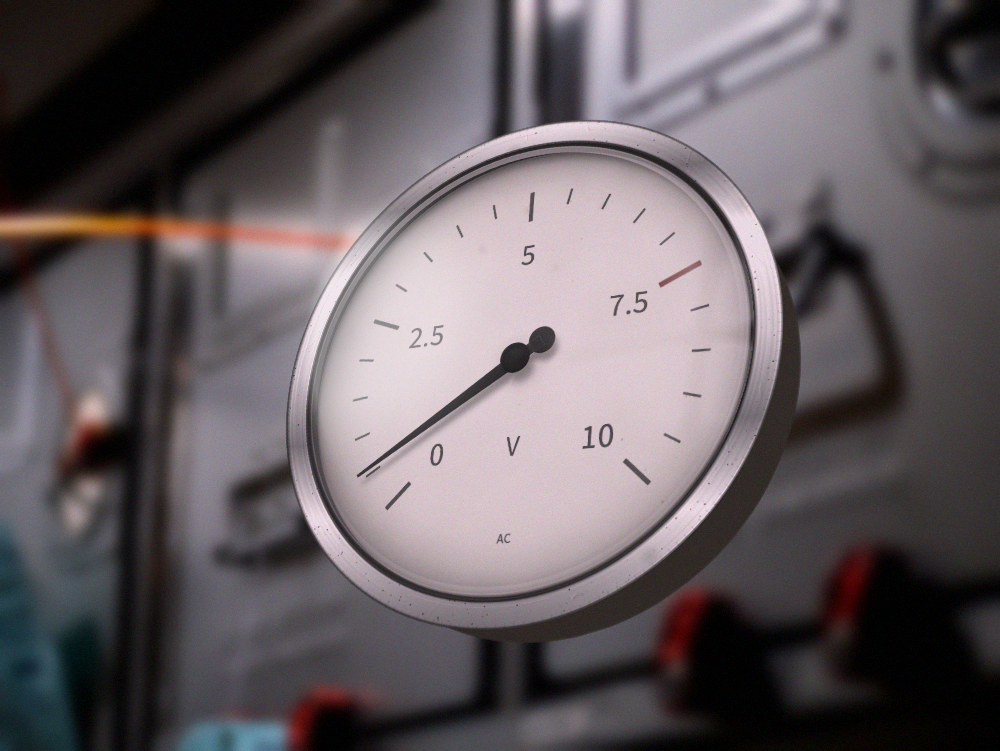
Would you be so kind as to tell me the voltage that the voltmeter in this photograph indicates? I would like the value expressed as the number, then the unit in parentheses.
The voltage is 0.5 (V)
